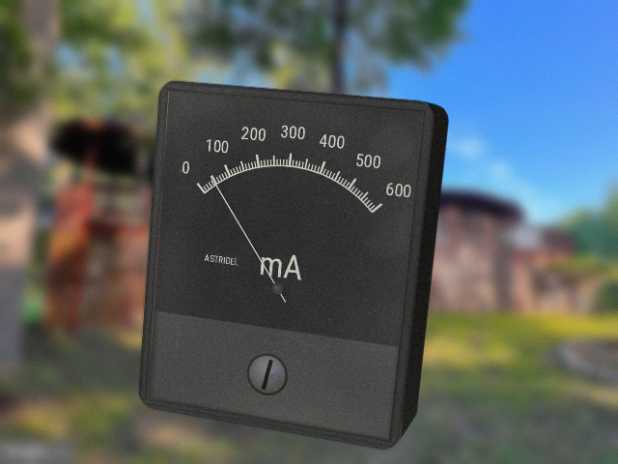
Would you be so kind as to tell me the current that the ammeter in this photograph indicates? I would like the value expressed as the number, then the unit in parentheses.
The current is 50 (mA)
